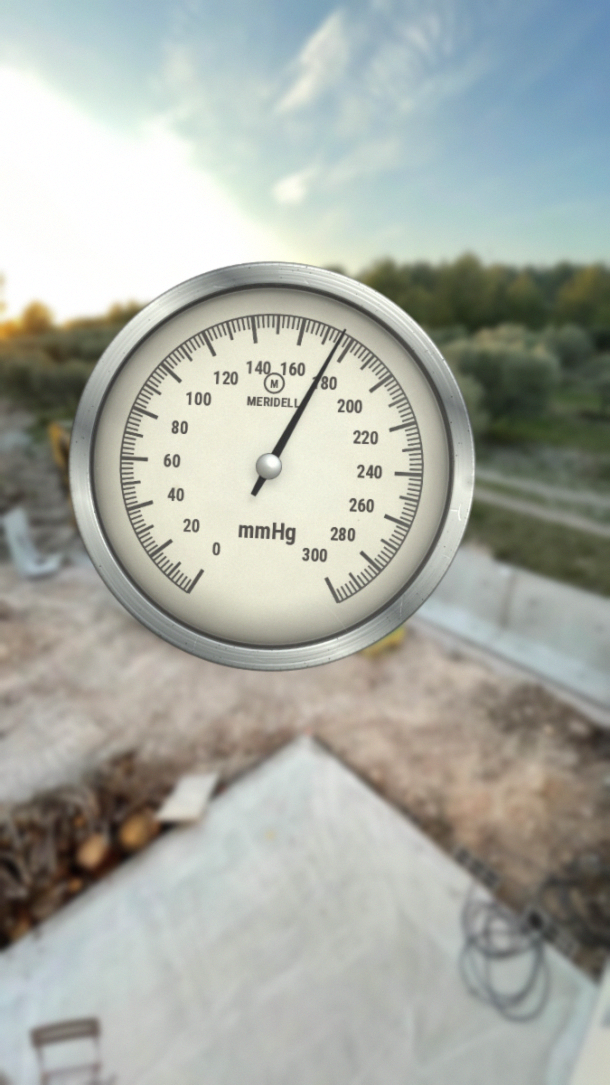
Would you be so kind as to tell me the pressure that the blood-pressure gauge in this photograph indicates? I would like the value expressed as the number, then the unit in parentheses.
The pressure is 176 (mmHg)
